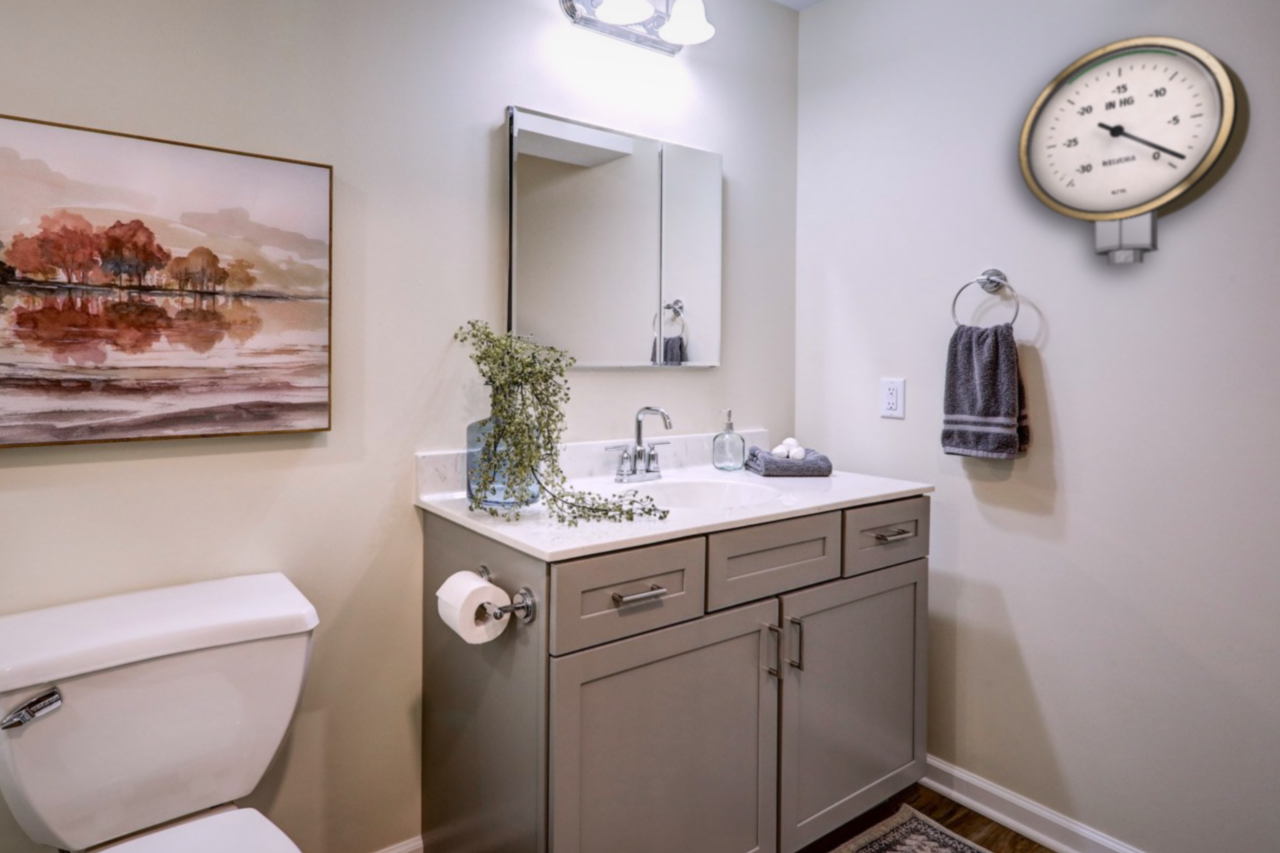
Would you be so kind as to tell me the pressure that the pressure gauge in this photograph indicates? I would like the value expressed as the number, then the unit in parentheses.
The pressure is -1 (inHg)
